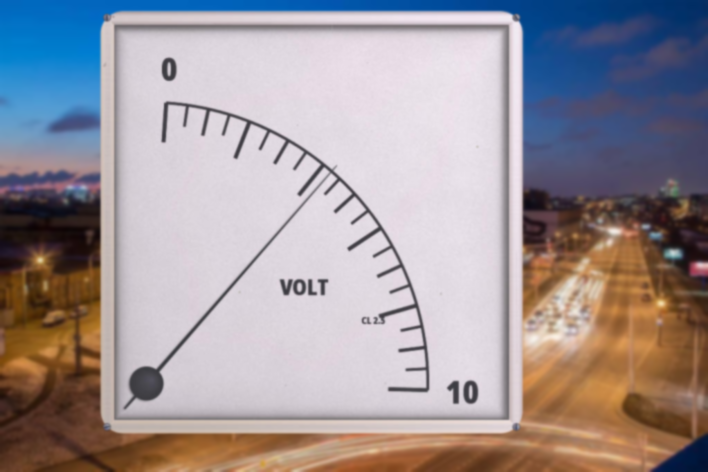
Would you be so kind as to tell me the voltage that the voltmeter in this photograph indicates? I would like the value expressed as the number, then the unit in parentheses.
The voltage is 4.25 (V)
